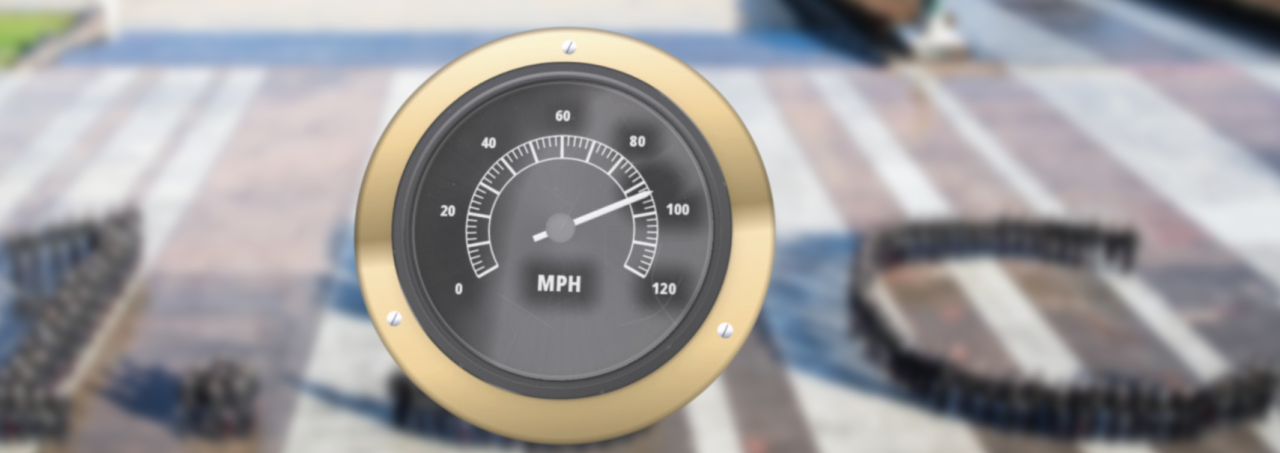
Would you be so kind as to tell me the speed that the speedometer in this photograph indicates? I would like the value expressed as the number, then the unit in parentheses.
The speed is 94 (mph)
